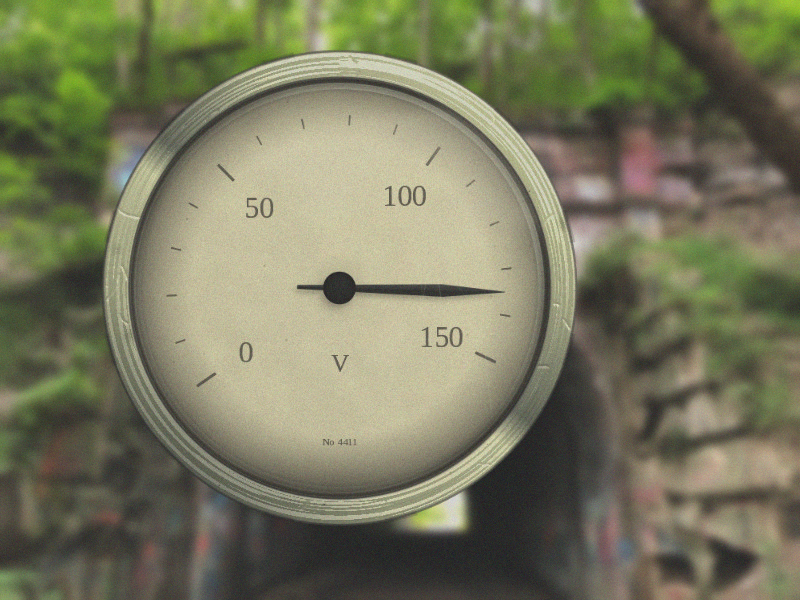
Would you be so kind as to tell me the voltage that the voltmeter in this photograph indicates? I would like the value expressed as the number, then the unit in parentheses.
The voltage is 135 (V)
